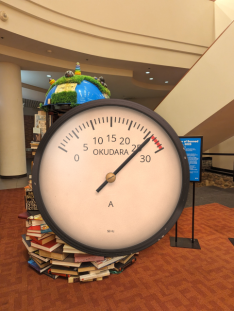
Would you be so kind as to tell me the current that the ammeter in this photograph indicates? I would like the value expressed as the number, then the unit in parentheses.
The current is 26 (A)
